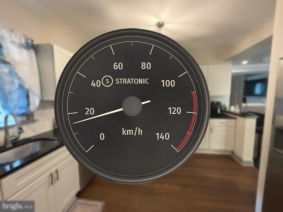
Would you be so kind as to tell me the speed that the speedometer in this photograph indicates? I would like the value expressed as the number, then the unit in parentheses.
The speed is 15 (km/h)
